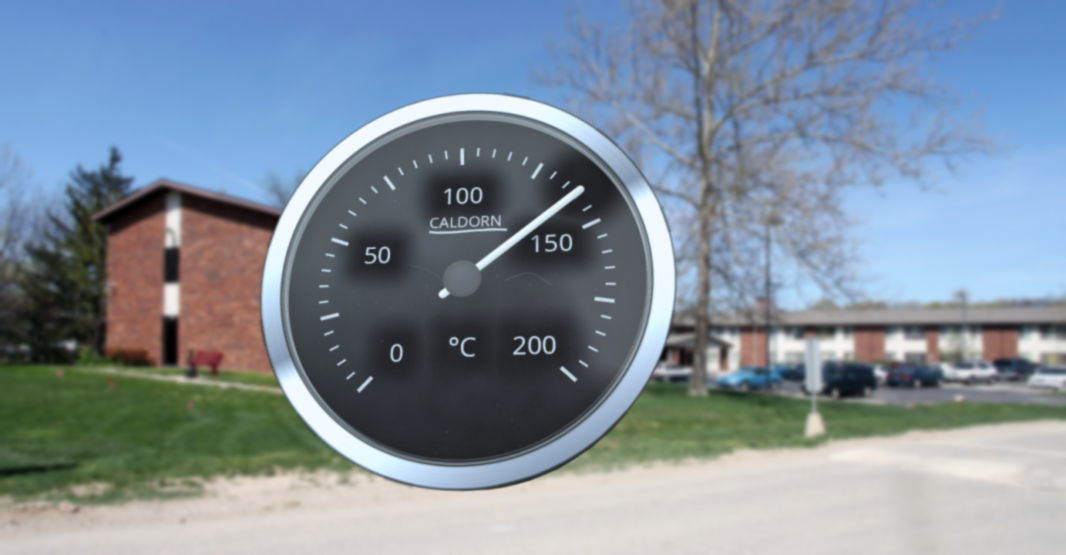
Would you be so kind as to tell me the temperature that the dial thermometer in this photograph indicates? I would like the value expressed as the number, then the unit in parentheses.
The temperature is 140 (°C)
